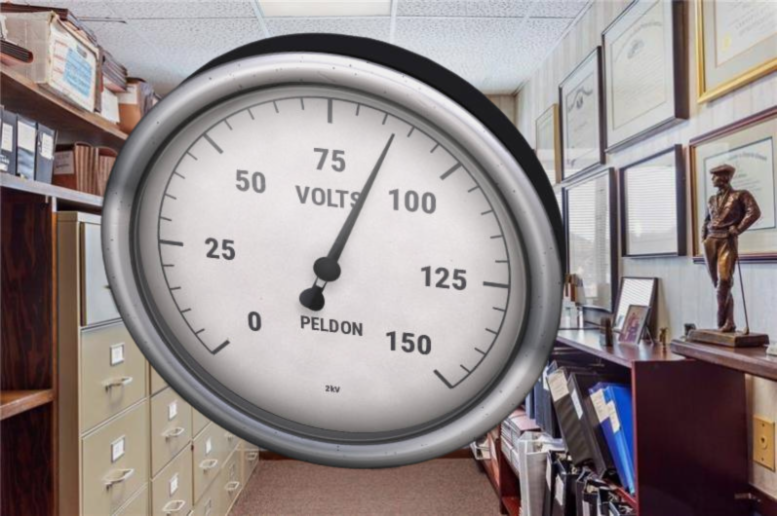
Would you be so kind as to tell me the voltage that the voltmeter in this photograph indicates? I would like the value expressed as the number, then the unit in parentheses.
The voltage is 87.5 (V)
